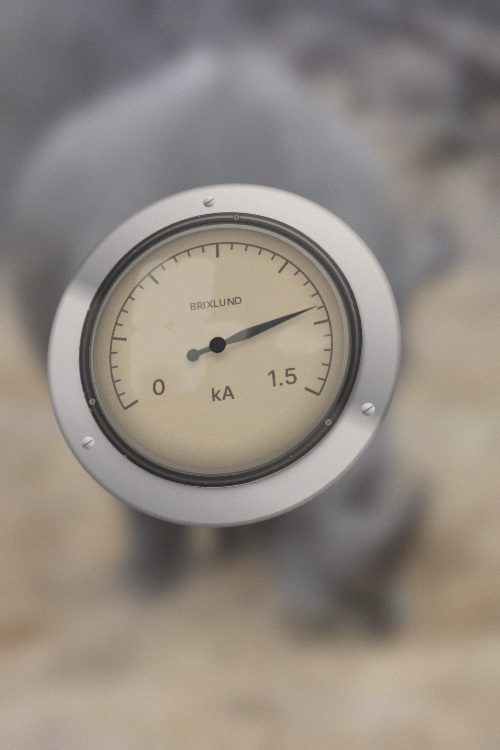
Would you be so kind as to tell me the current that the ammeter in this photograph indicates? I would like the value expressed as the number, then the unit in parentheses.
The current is 1.2 (kA)
